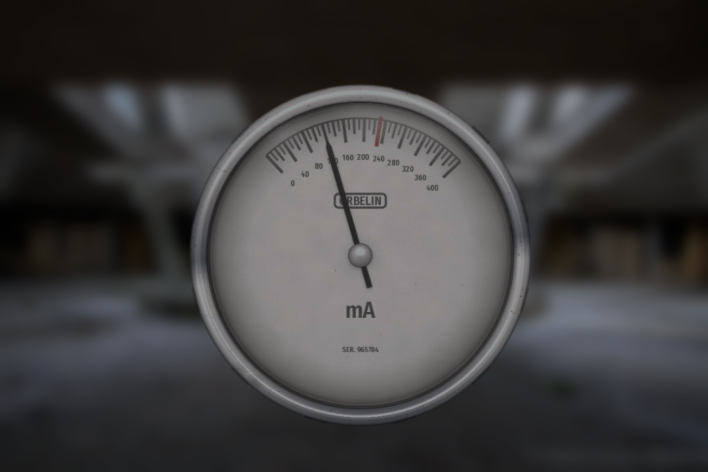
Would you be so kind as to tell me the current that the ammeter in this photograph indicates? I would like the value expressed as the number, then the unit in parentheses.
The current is 120 (mA)
